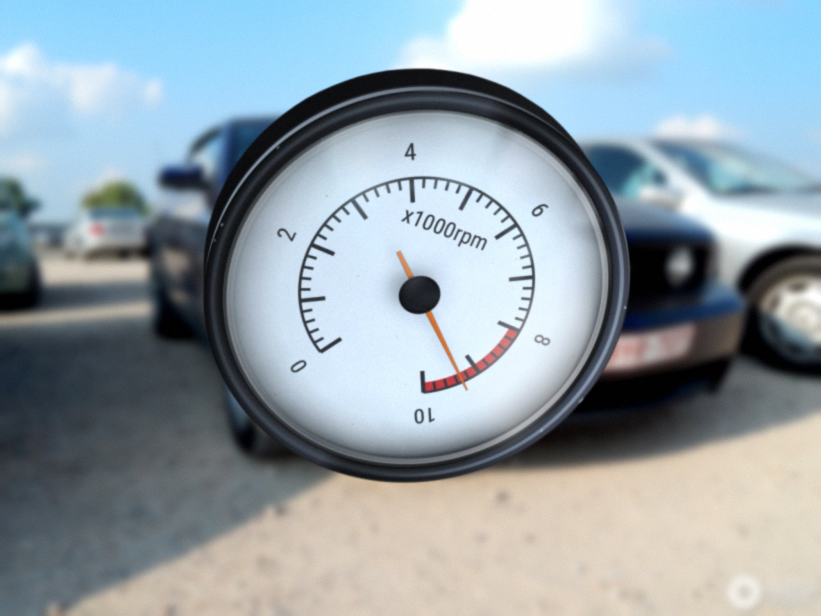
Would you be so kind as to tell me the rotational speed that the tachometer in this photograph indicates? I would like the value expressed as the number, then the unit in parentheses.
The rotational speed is 9300 (rpm)
